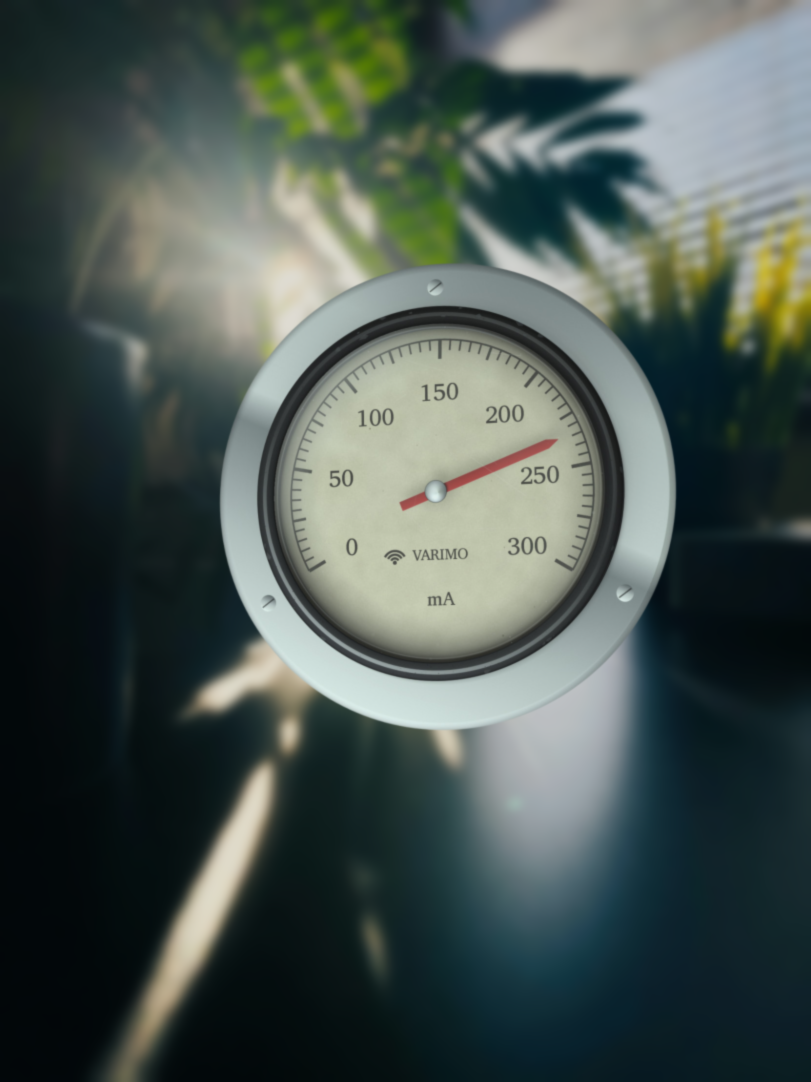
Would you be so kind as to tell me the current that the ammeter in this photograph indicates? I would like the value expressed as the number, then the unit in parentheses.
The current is 235 (mA)
